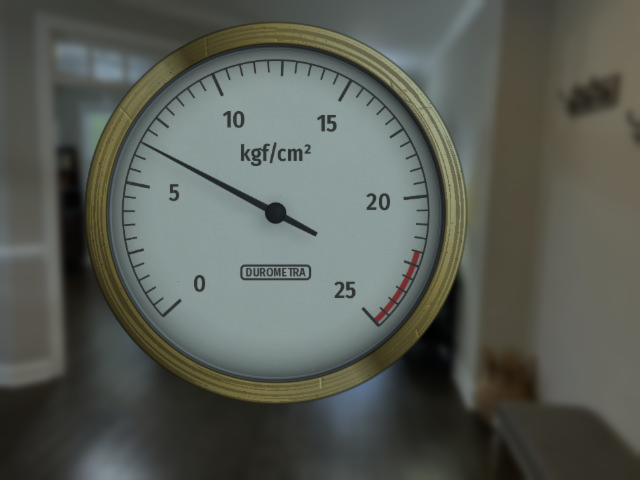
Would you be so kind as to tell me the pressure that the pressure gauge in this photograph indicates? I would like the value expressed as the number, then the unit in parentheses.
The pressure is 6.5 (kg/cm²)
